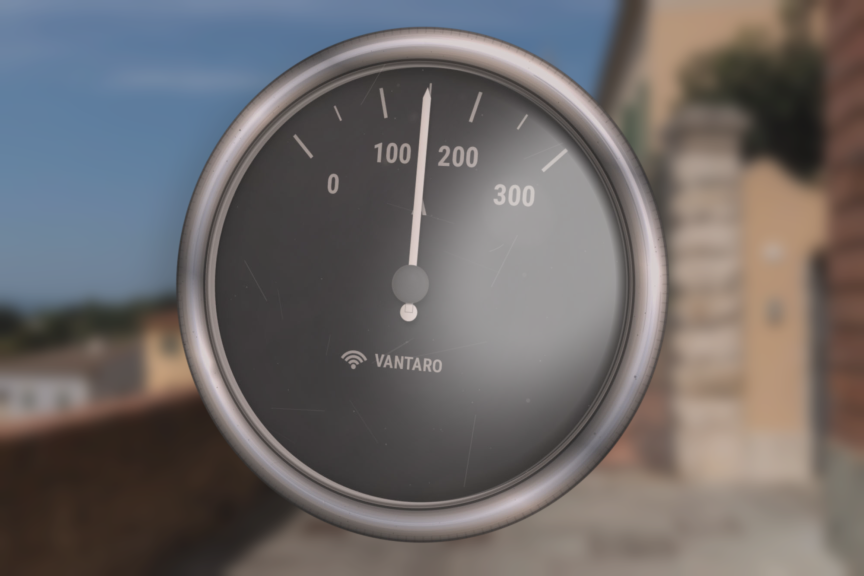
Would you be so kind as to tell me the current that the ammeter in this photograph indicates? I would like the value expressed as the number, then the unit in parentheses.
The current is 150 (A)
